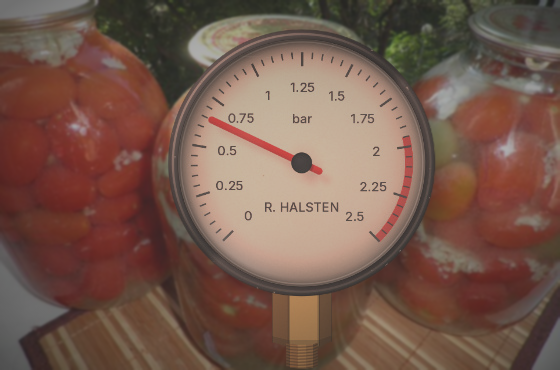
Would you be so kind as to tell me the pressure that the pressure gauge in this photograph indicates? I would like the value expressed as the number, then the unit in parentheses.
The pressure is 0.65 (bar)
